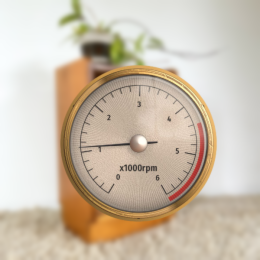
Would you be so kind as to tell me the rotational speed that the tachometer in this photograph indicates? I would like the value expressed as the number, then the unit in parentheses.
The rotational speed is 1100 (rpm)
